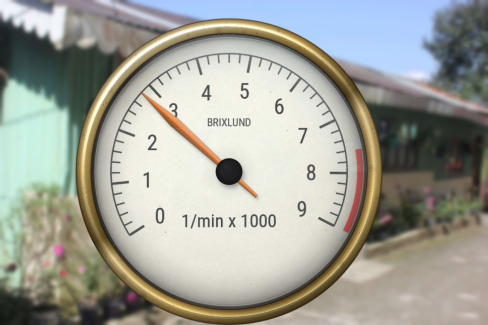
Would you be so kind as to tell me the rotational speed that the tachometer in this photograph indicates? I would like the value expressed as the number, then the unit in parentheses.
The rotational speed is 2800 (rpm)
